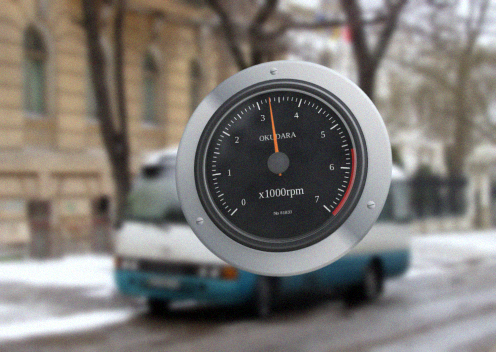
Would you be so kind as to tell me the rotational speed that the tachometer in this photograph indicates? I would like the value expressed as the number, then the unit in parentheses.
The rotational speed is 3300 (rpm)
